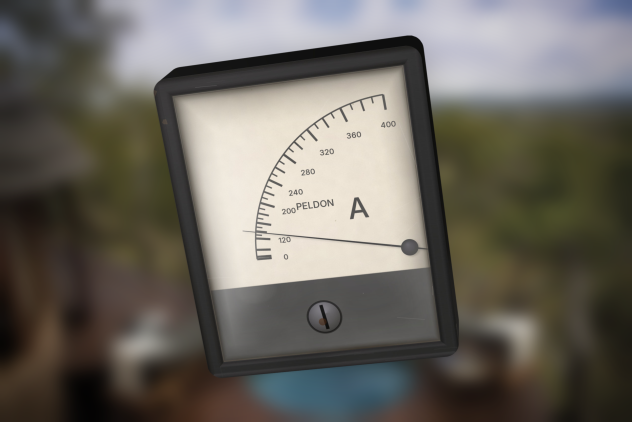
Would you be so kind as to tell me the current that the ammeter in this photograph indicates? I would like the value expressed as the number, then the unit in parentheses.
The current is 140 (A)
